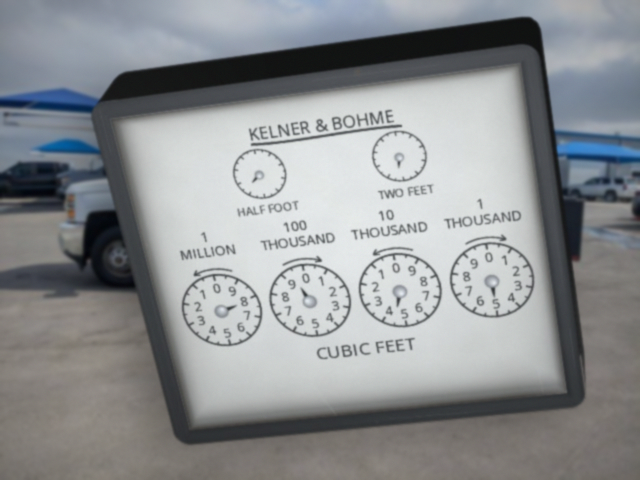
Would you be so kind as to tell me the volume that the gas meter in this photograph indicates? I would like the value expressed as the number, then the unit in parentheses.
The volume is 794500 (ft³)
